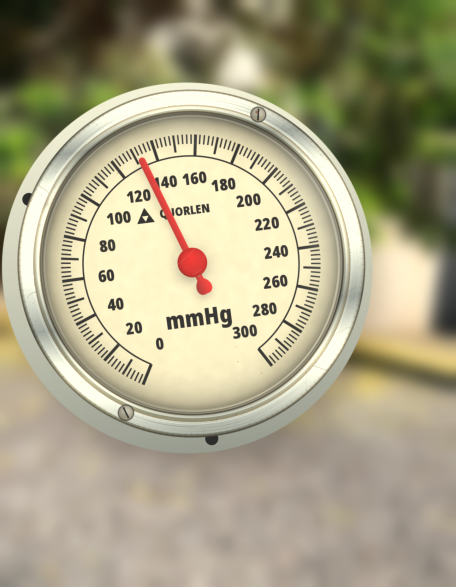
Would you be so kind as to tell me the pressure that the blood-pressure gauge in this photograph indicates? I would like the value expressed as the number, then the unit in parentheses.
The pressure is 132 (mmHg)
